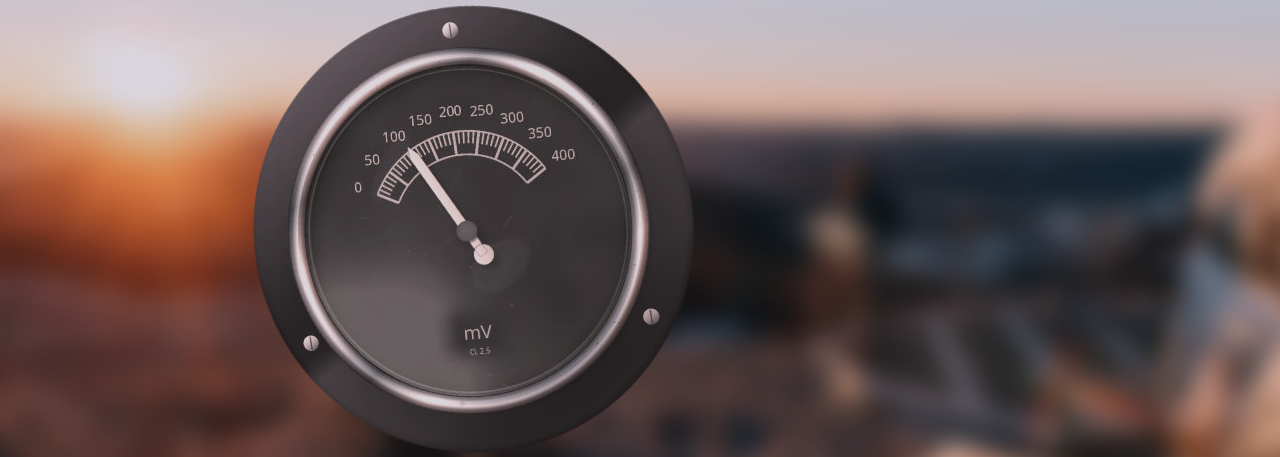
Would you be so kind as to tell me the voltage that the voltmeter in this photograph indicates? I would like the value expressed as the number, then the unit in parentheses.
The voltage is 110 (mV)
